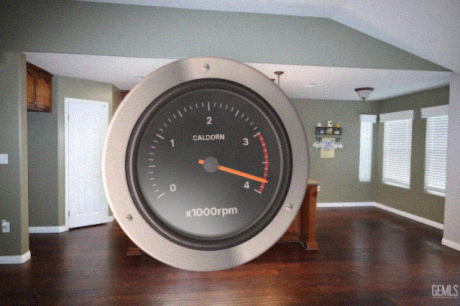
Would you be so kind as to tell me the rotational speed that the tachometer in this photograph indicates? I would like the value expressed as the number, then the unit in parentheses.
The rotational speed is 3800 (rpm)
